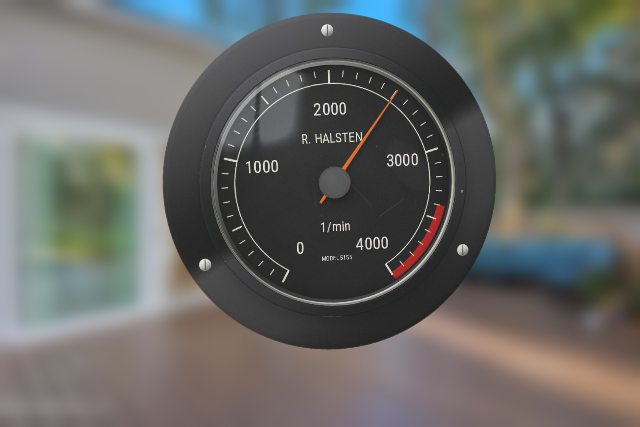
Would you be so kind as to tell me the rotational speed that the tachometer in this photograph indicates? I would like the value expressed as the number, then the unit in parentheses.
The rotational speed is 2500 (rpm)
